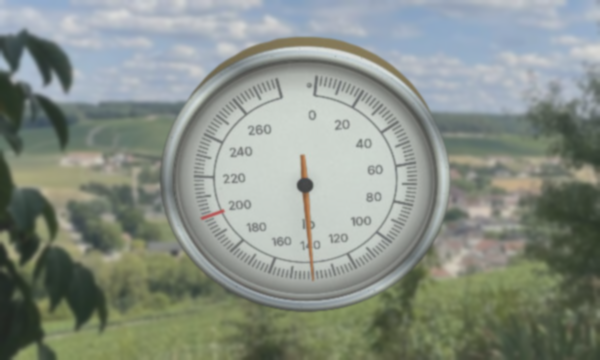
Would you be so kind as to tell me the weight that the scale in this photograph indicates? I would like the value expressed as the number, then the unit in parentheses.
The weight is 140 (lb)
